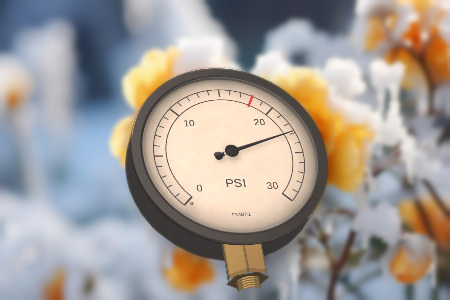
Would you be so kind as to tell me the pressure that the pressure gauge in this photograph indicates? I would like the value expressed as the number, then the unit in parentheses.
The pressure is 23 (psi)
